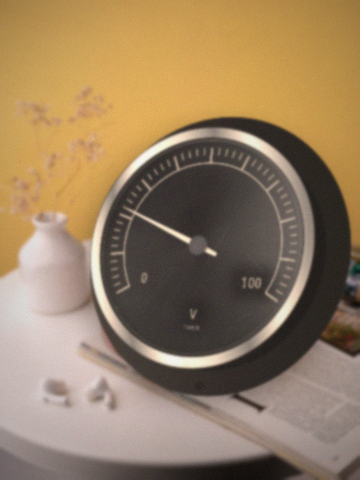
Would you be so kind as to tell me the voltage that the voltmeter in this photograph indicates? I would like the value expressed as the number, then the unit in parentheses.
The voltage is 22 (V)
